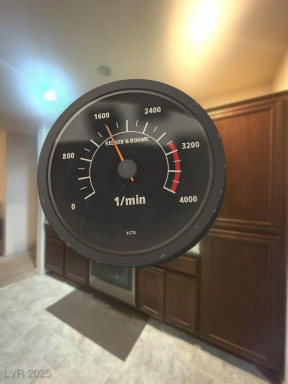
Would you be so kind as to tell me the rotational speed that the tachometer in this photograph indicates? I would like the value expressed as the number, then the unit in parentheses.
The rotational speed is 1600 (rpm)
